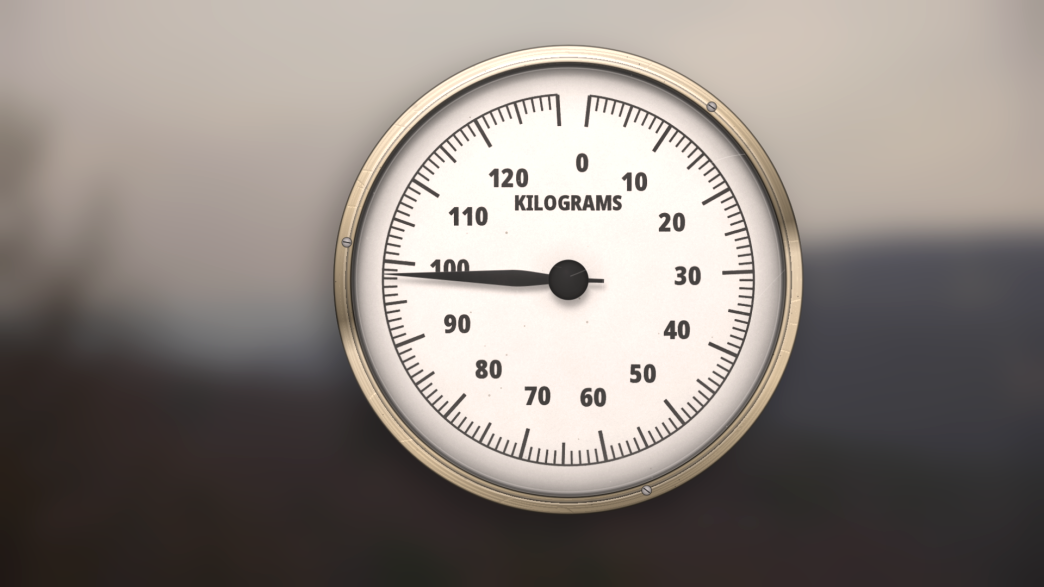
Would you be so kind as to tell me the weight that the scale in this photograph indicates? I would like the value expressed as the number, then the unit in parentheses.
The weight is 98.5 (kg)
